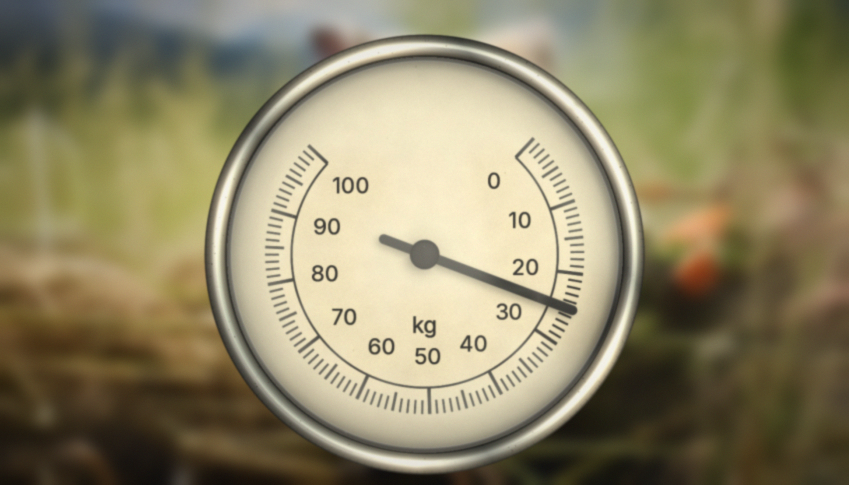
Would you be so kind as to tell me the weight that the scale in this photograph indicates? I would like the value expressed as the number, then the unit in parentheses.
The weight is 25 (kg)
